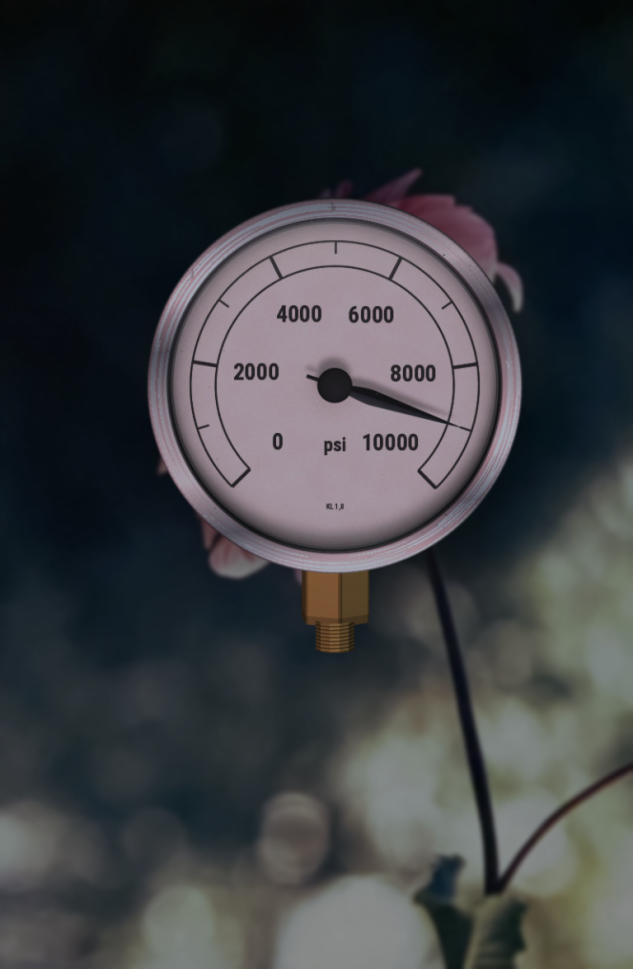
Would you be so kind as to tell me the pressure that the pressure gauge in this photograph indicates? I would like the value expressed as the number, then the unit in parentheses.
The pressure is 9000 (psi)
